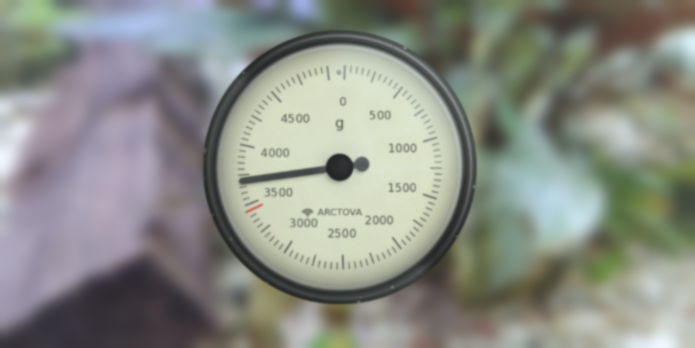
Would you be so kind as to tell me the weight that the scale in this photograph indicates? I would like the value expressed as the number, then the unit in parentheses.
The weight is 3700 (g)
